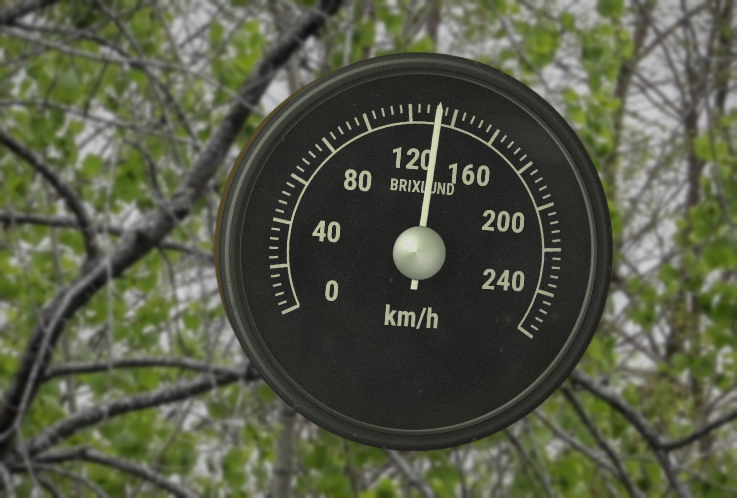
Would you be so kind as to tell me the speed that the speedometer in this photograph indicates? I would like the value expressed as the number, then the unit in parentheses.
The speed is 132 (km/h)
